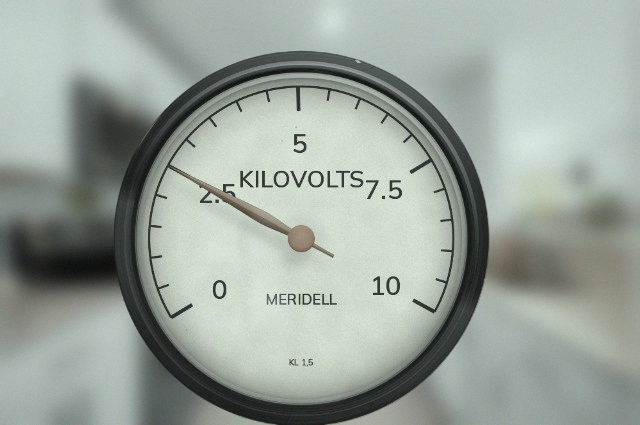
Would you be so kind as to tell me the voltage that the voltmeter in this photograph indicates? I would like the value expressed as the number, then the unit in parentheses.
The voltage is 2.5 (kV)
